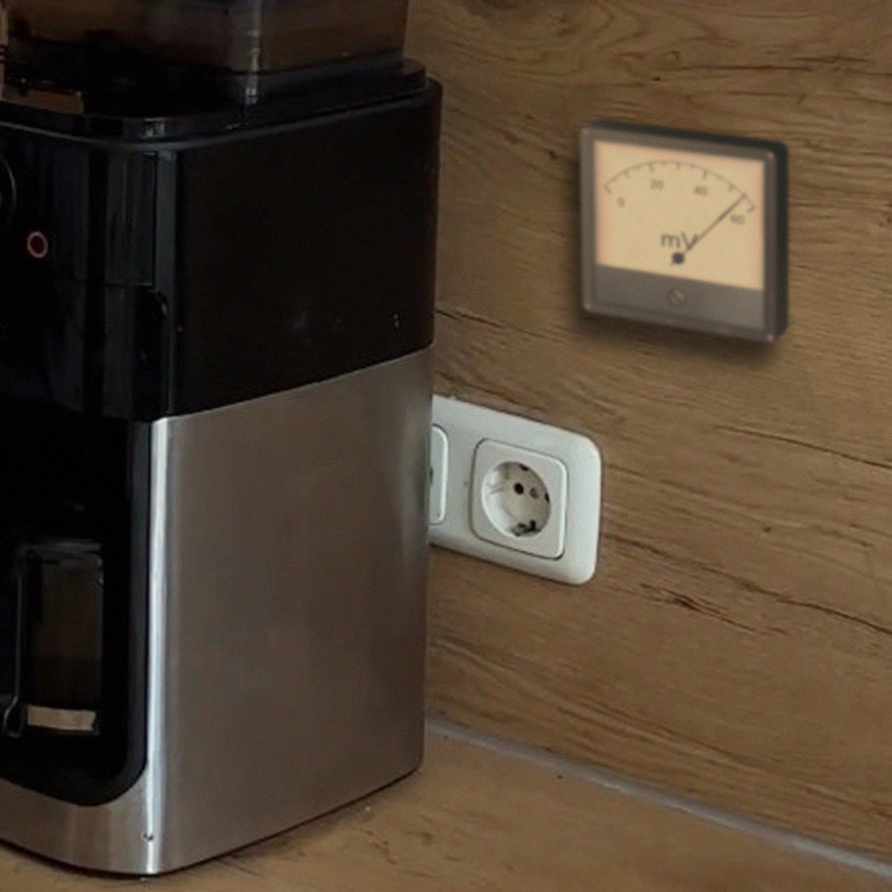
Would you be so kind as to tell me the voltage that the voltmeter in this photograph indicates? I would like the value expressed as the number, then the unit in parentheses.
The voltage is 55 (mV)
